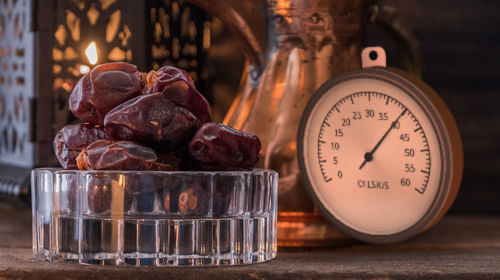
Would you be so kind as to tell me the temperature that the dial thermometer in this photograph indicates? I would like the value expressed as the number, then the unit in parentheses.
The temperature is 40 (°C)
